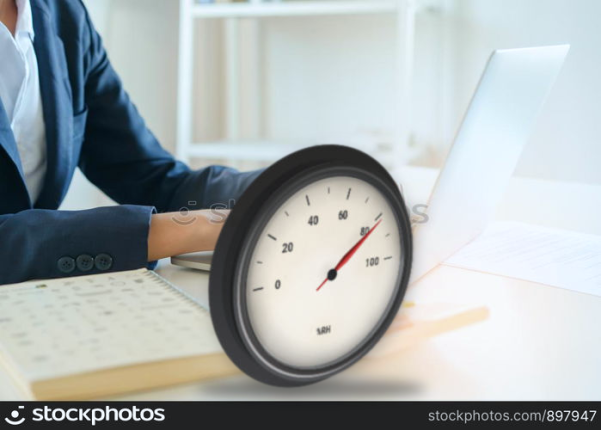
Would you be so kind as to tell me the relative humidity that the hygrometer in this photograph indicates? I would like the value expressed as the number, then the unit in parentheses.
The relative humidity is 80 (%)
